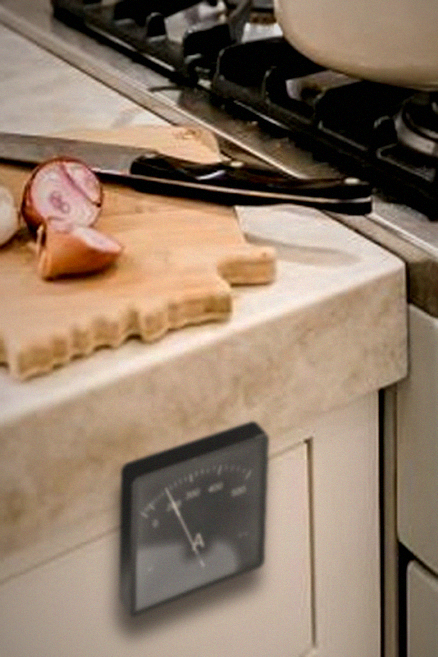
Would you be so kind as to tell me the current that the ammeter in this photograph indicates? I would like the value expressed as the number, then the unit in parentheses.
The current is 200 (A)
